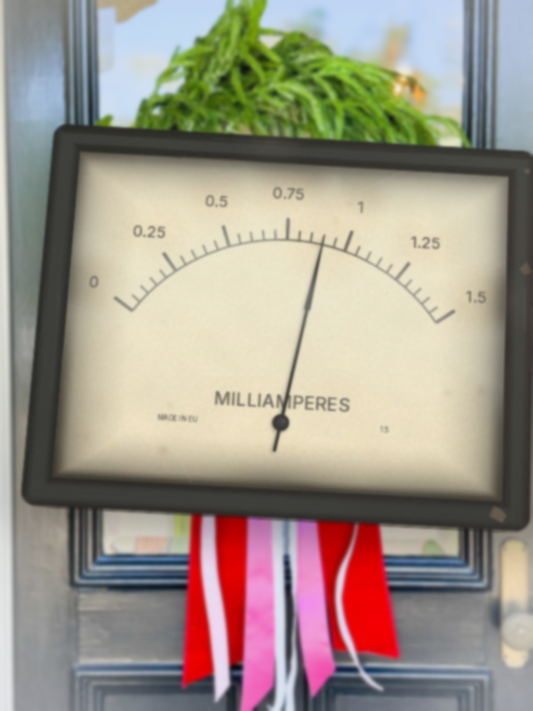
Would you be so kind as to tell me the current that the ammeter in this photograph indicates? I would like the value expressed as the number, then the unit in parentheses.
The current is 0.9 (mA)
